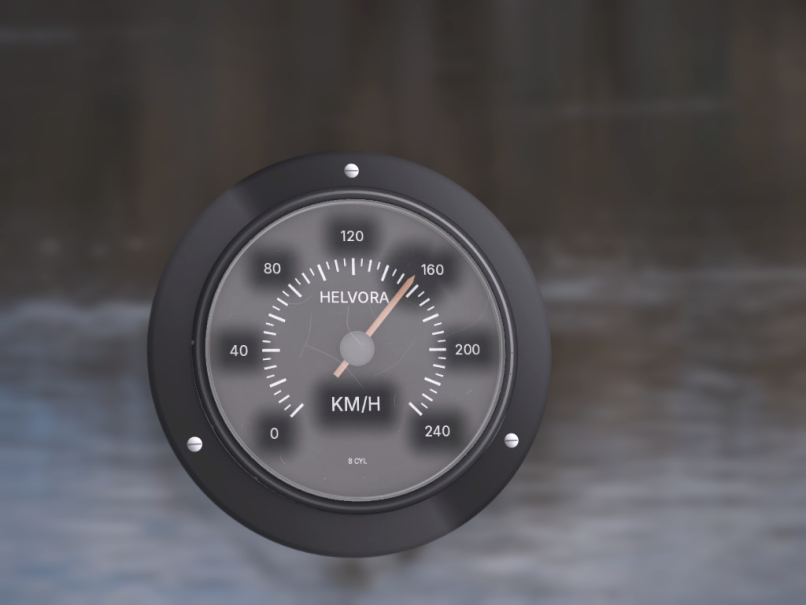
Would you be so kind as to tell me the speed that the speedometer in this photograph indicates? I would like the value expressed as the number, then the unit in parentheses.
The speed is 155 (km/h)
